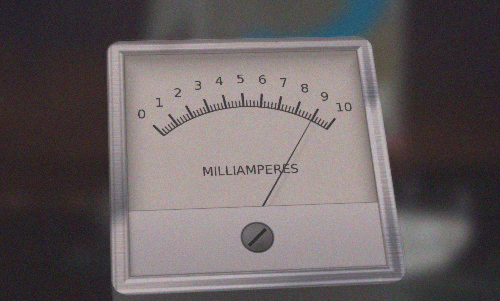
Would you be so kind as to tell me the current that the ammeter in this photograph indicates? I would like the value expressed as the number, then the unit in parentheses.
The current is 9 (mA)
